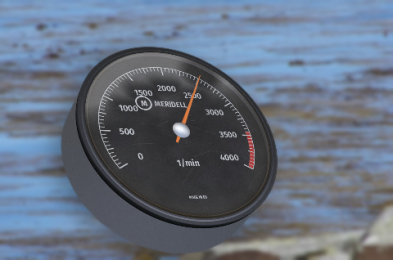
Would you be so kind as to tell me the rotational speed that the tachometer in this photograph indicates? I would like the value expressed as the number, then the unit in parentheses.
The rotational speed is 2500 (rpm)
